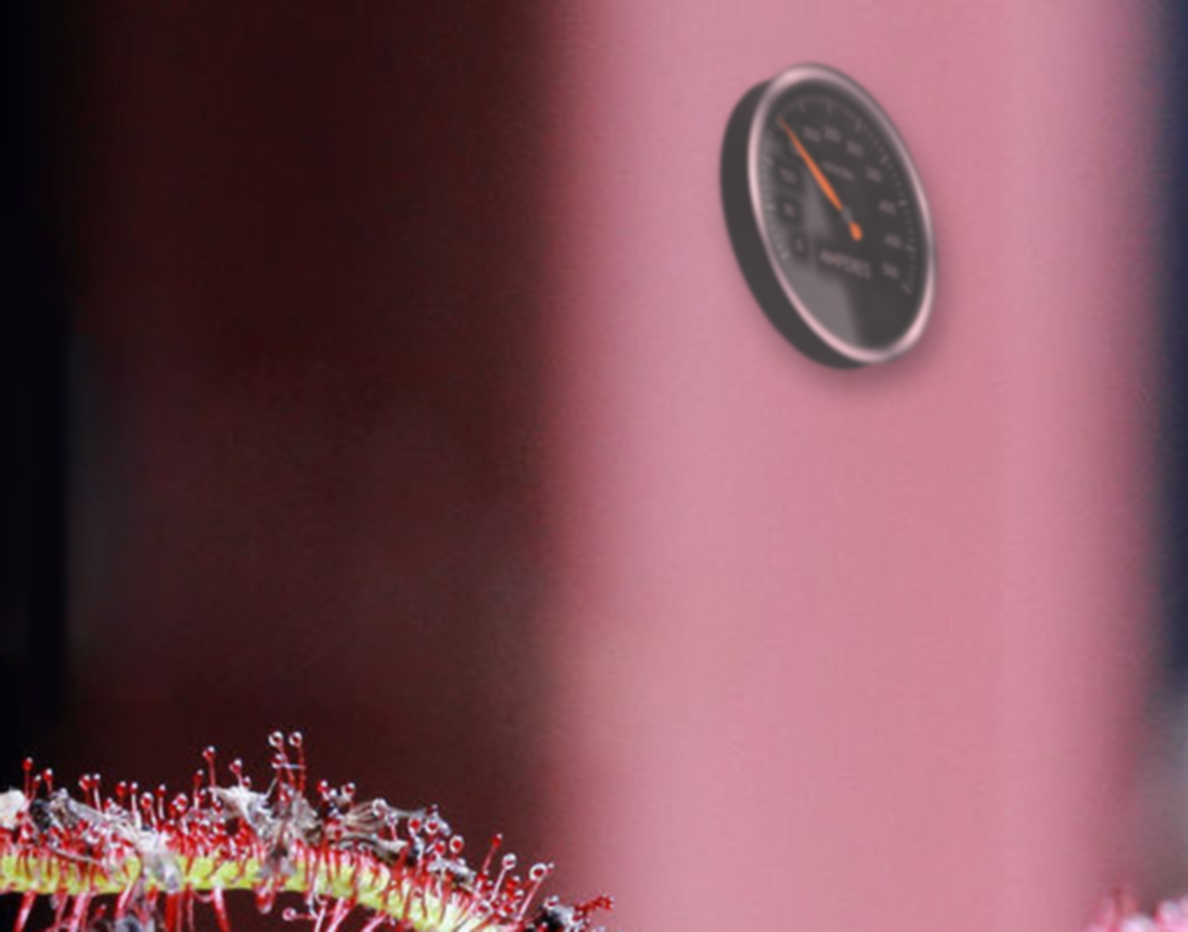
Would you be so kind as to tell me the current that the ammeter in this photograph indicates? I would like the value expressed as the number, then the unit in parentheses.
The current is 150 (A)
